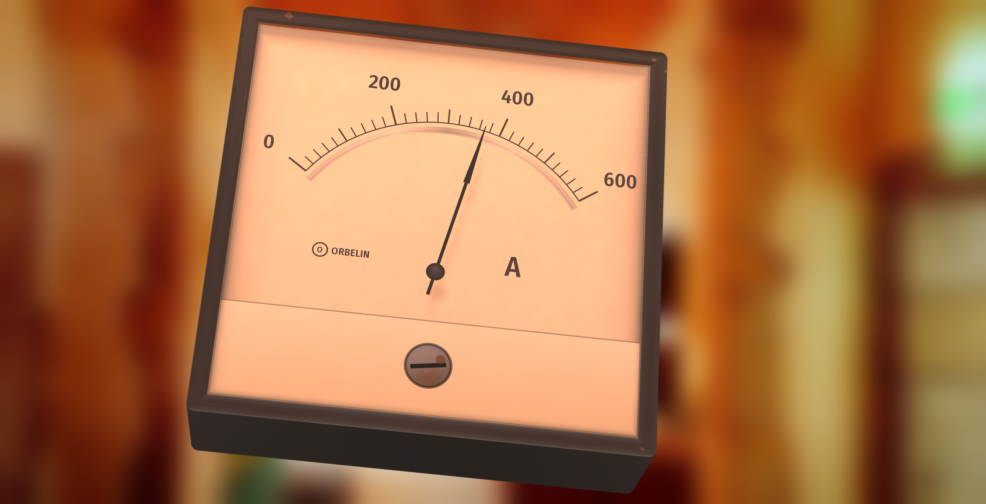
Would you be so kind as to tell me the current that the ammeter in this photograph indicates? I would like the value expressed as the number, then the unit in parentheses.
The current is 370 (A)
